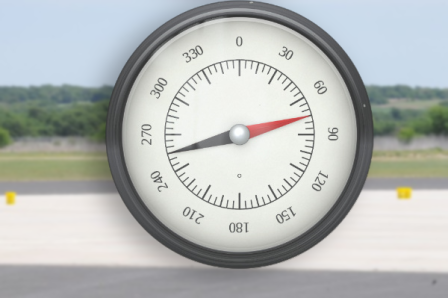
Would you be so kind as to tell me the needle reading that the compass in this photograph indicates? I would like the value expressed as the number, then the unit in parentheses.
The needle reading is 75 (°)
